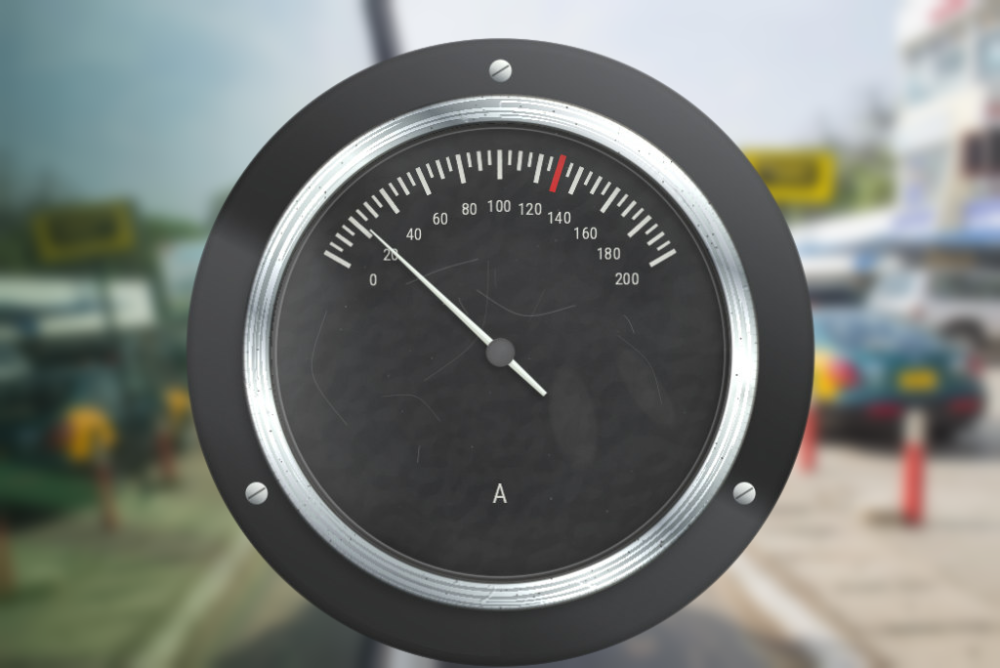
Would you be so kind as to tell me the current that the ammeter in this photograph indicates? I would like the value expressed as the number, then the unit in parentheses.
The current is 22.5 (A)
